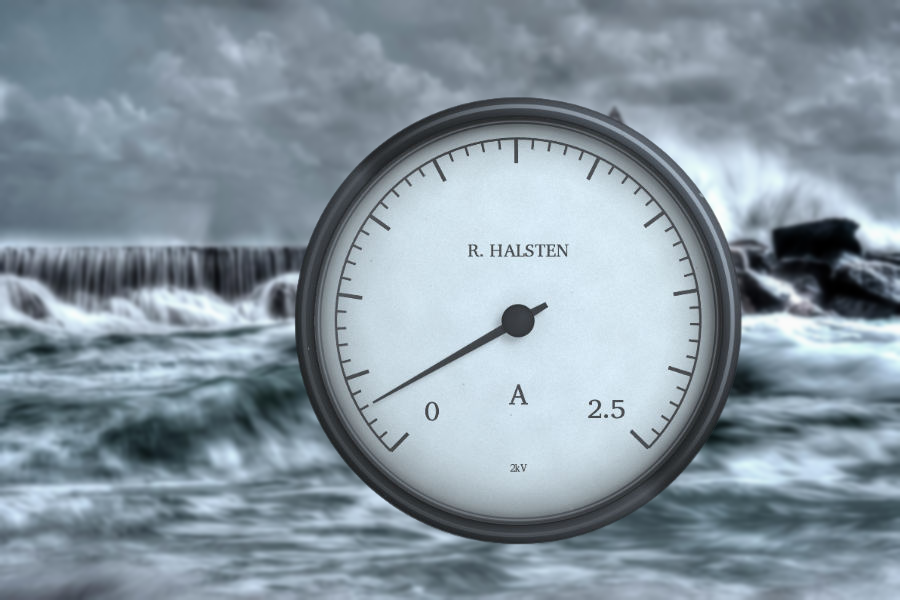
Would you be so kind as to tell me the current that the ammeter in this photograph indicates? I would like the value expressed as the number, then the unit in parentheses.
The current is 0.15 (A)
